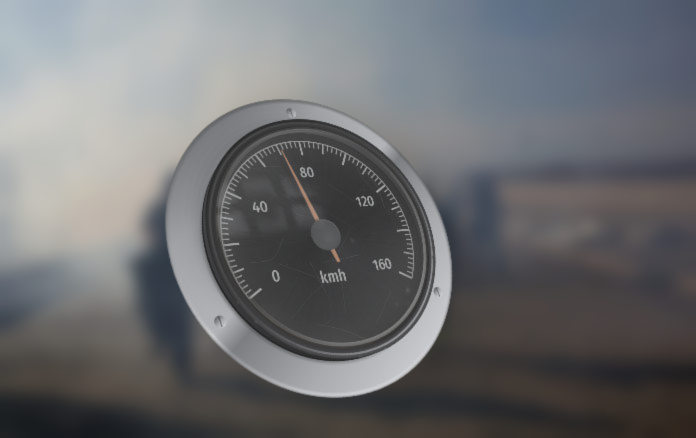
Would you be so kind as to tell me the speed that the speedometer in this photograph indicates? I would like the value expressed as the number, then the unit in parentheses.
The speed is 70 (km/h)
